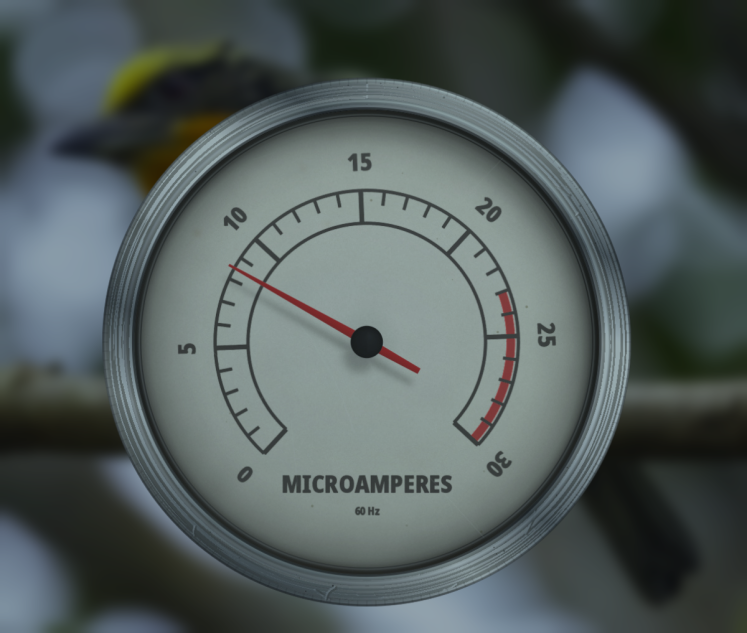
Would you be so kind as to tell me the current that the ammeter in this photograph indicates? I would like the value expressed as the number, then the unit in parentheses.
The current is 8.5 (µA)
